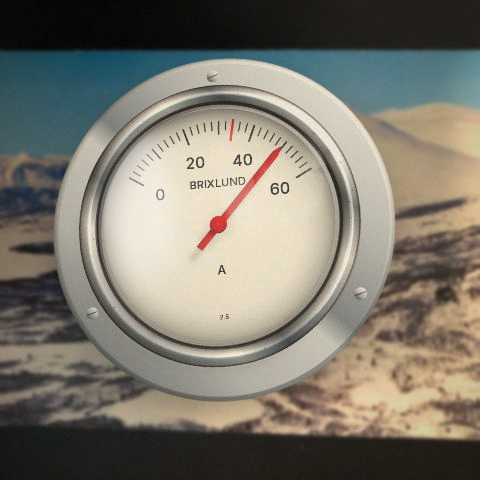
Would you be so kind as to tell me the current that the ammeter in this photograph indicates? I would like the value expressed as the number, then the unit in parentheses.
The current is 50 (A)
